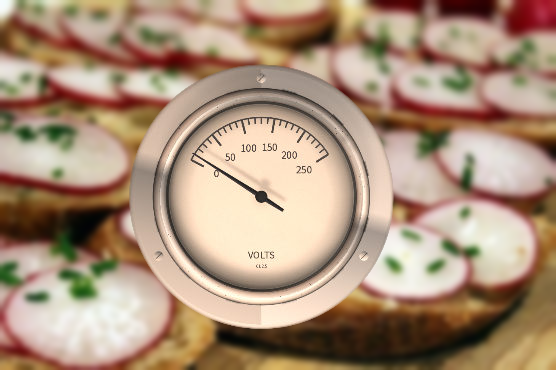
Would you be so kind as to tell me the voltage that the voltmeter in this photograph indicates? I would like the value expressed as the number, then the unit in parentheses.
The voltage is 10 (V)
